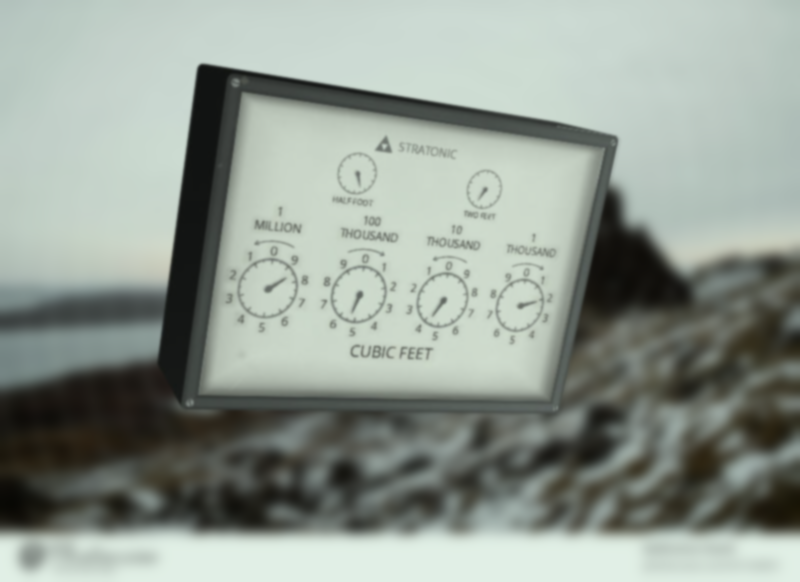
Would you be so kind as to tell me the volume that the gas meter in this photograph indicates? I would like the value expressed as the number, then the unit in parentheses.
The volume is 854200 (ft³)
